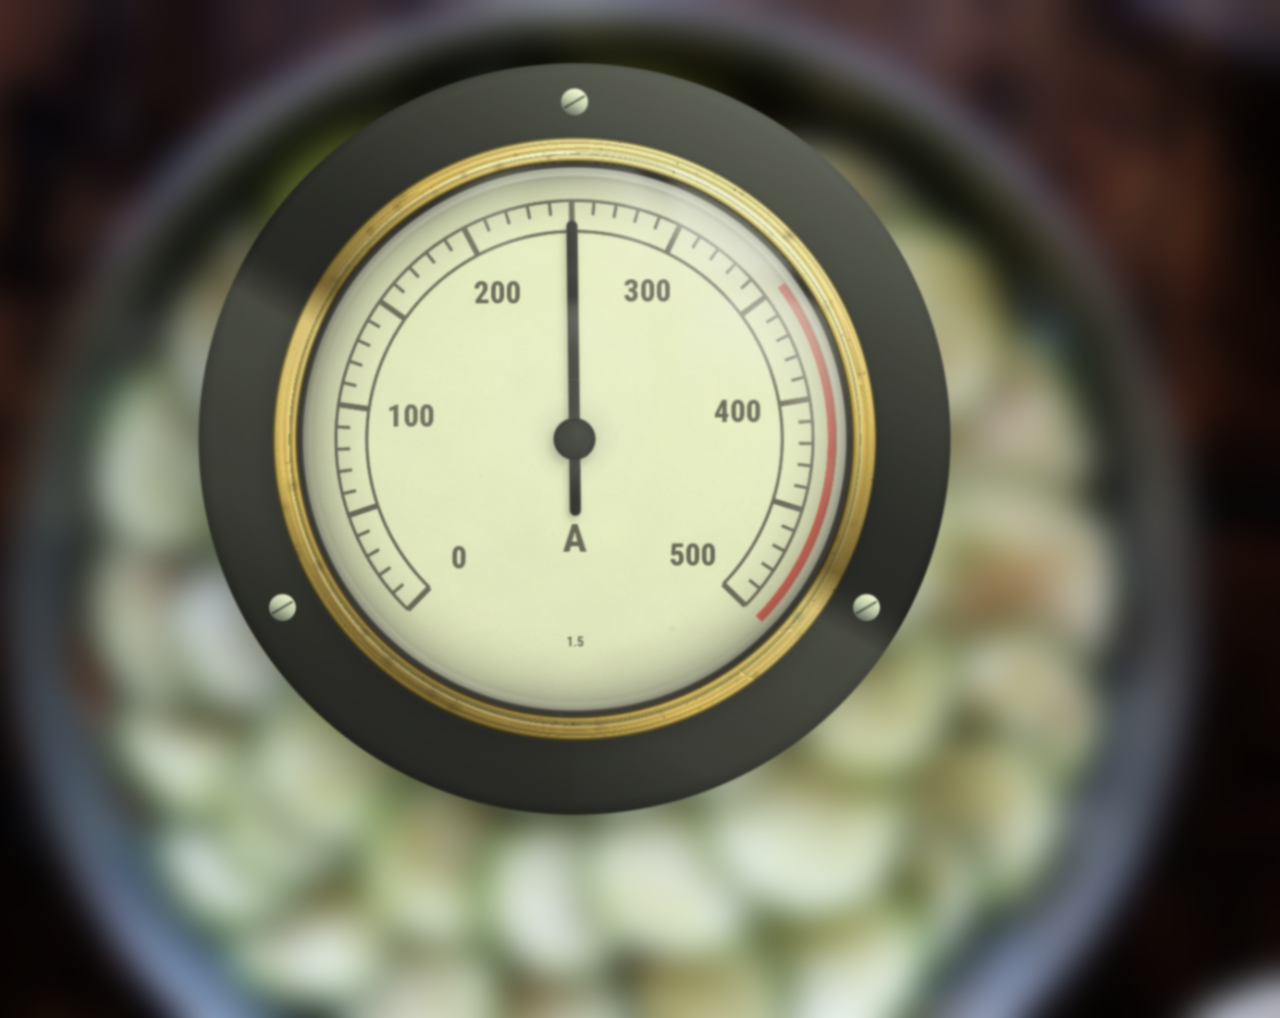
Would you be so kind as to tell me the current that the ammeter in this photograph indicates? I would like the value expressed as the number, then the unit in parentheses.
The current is 250 (A)
